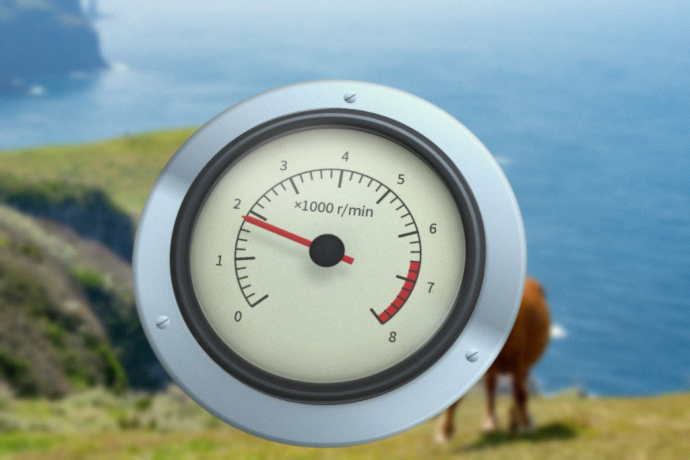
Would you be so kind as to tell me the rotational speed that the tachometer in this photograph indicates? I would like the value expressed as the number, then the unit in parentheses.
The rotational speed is 1800 (rpm)
